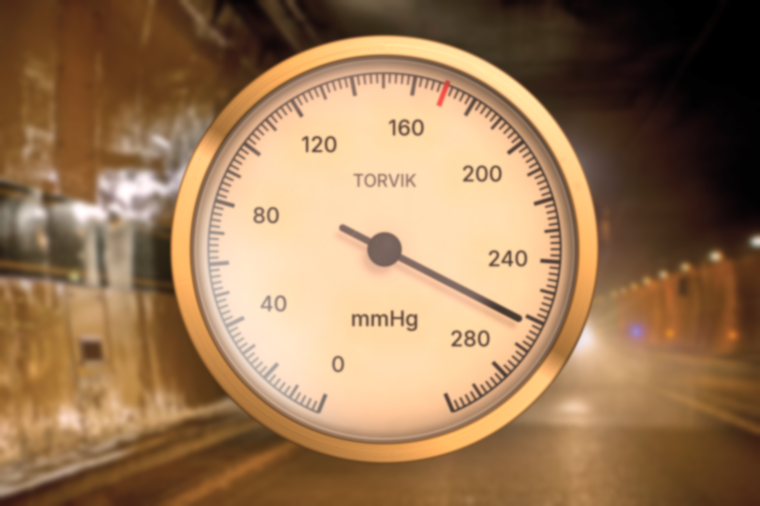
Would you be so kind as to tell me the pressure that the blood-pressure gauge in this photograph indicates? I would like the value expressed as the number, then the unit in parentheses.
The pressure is 262 (mmHg)
